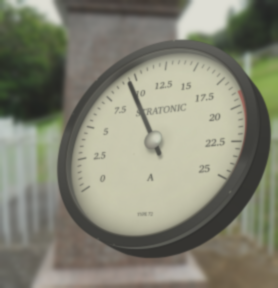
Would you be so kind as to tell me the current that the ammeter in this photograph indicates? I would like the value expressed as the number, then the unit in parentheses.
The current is 9.5 (A)
